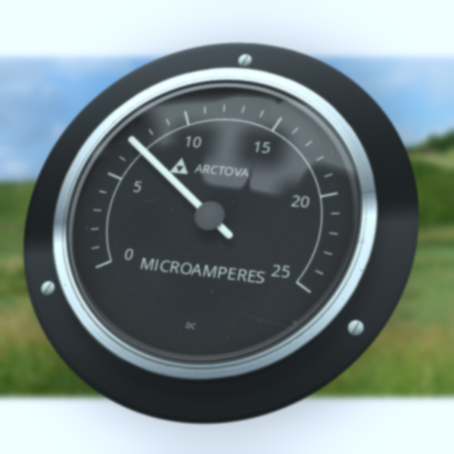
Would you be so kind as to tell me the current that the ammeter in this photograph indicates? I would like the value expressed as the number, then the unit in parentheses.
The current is 7 (µA)
